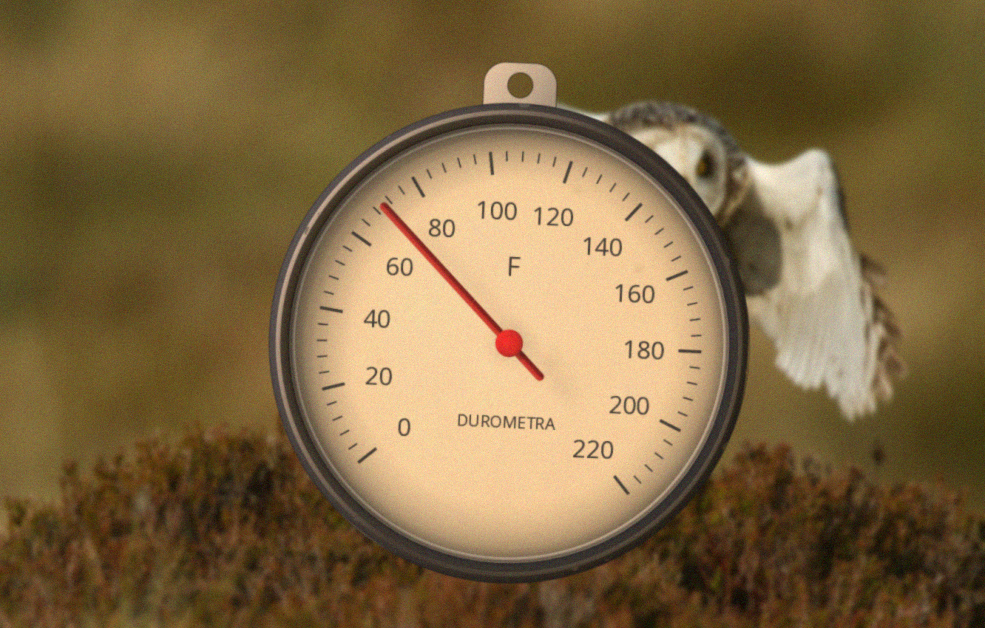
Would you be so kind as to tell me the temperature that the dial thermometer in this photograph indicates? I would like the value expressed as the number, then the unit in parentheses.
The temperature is 70 (°F)
